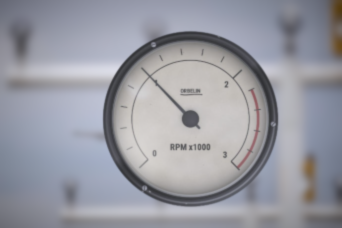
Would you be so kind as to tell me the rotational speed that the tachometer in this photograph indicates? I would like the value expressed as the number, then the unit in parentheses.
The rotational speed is 1000 (rpm)
